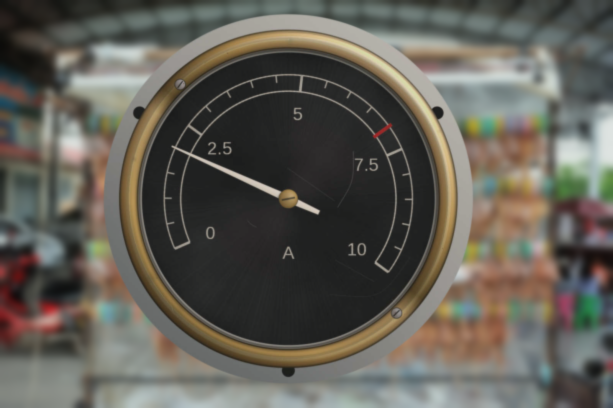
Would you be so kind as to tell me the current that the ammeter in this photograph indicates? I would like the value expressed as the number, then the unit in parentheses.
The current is 2 (A)
